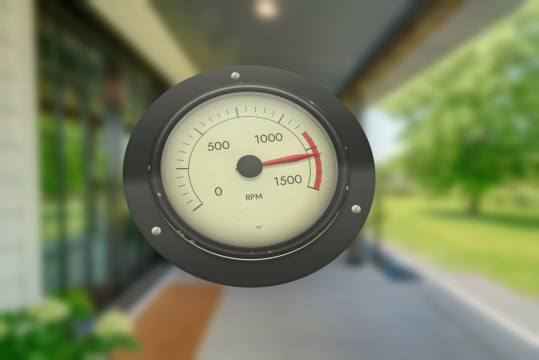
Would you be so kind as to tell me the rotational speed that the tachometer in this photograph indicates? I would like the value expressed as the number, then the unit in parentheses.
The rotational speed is 1300 (rpm)
